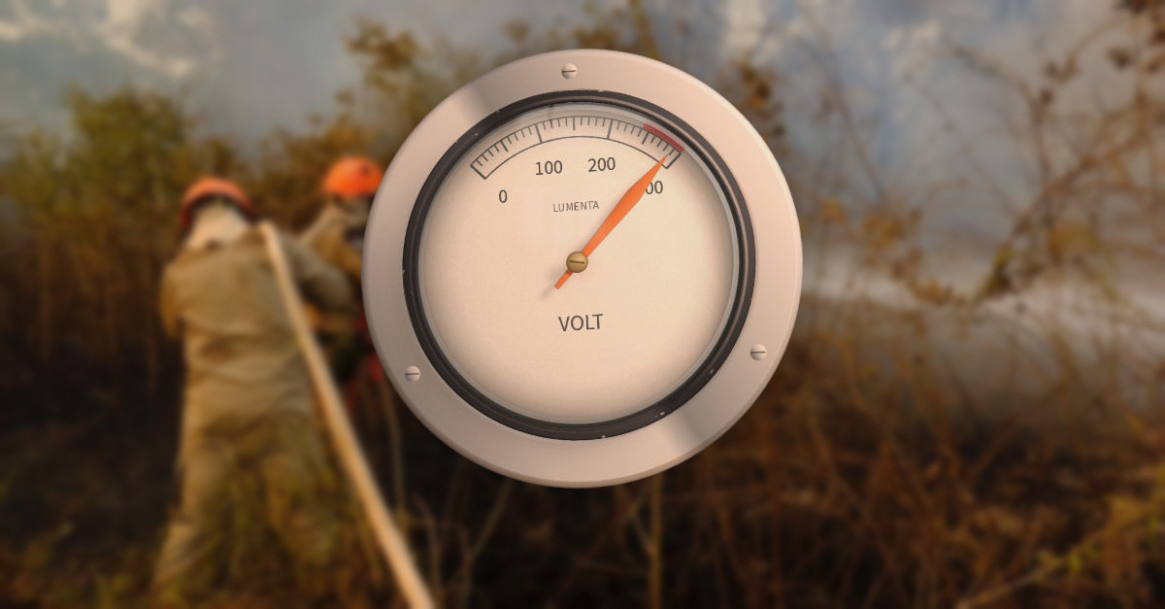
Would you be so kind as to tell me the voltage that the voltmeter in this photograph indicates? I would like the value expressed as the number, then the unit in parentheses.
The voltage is 290 (V)
